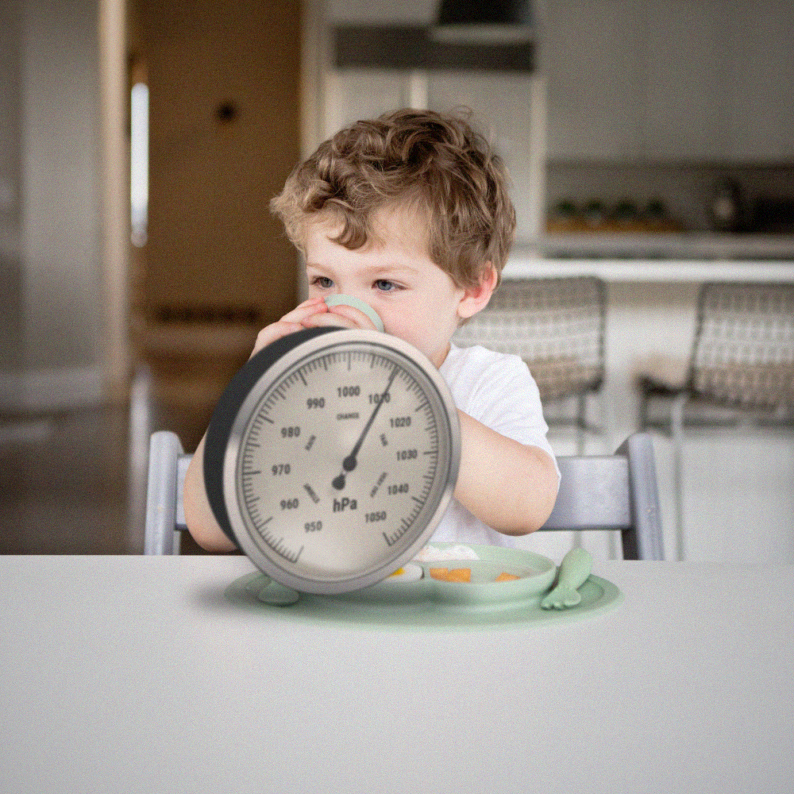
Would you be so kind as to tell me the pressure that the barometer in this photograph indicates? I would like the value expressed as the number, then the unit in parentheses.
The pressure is 1010 (hPa)
